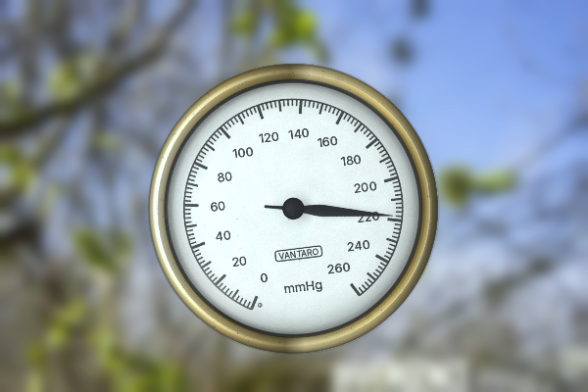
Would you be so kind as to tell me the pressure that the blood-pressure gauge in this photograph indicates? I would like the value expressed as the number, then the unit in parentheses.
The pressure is 218 (mmHg)
